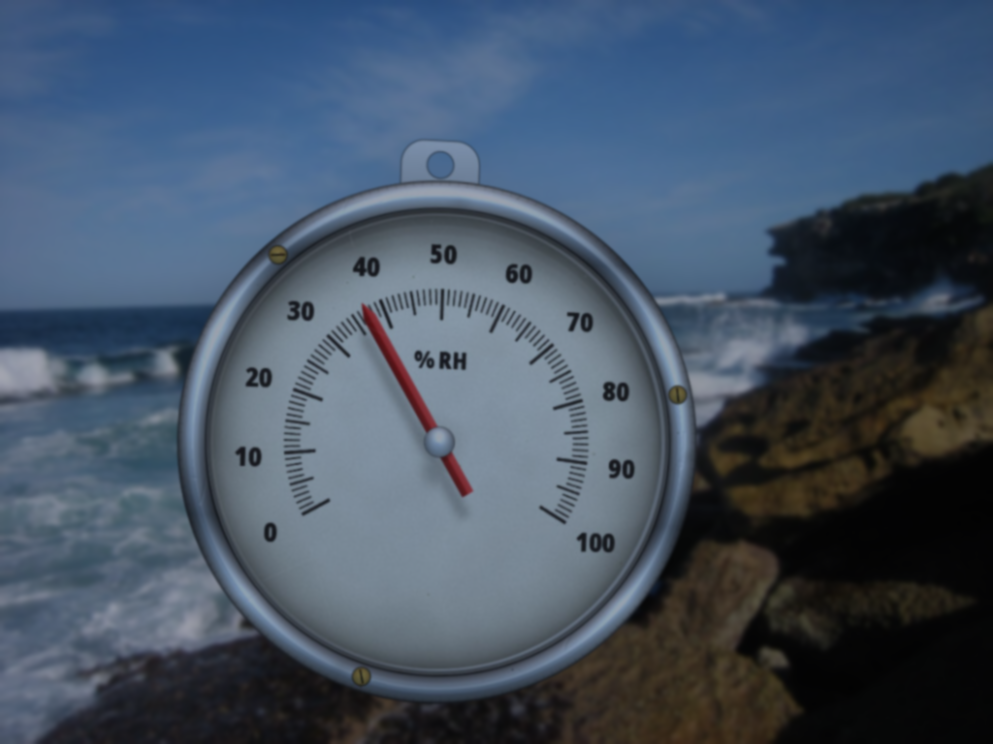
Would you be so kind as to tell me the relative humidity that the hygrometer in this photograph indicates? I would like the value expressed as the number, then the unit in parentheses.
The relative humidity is 37 (%)
